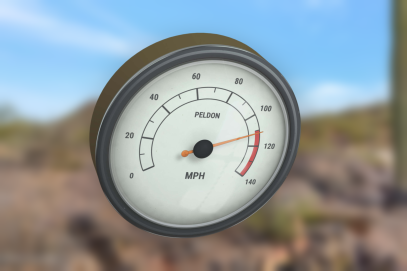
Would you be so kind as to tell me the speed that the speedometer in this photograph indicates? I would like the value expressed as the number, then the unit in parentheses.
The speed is 110 (mph)
